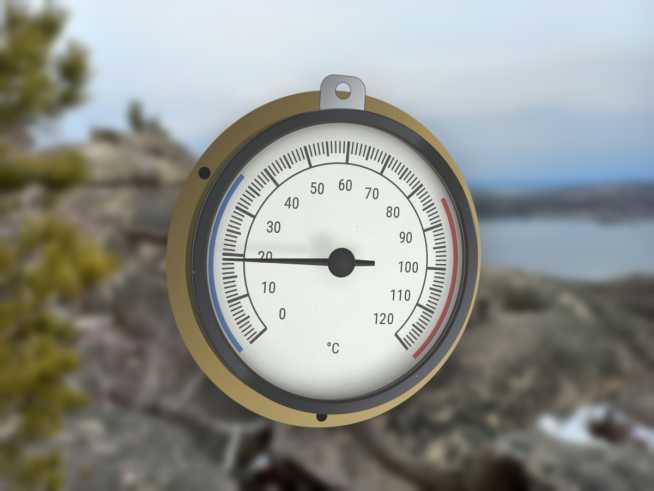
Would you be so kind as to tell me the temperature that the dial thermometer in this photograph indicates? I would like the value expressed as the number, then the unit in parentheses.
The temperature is 19 (°C)
